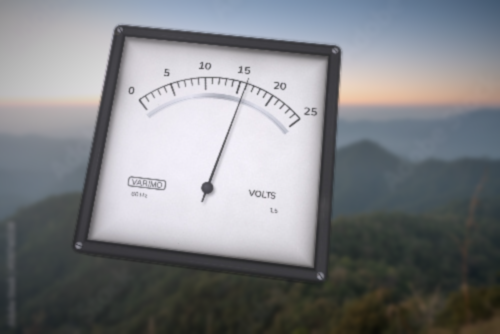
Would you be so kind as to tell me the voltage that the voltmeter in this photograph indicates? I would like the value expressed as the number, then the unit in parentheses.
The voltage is 16 (V)
